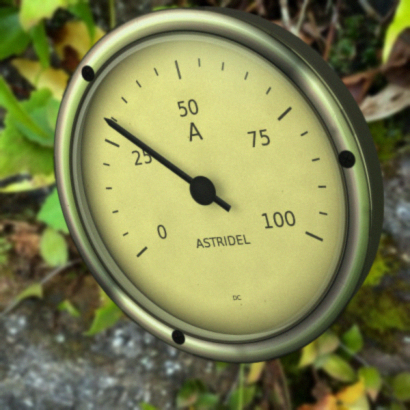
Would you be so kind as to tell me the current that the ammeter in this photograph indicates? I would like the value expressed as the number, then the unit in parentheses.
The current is 30 (A)
